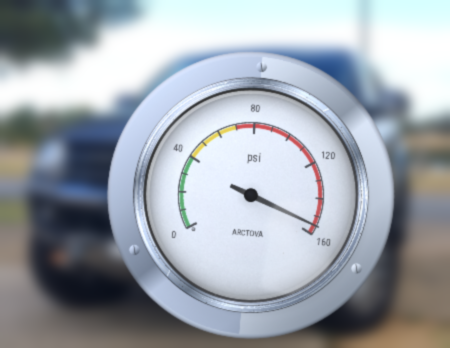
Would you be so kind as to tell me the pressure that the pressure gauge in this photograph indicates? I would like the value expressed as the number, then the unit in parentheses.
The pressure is 155 (psi)
